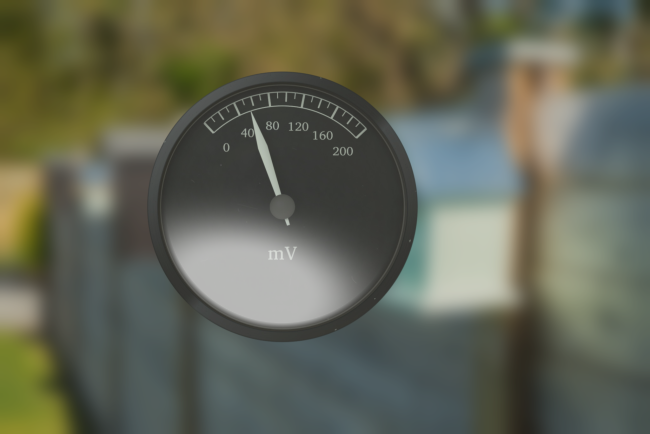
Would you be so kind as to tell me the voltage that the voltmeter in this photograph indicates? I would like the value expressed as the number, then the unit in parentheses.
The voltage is 55 (mV)
